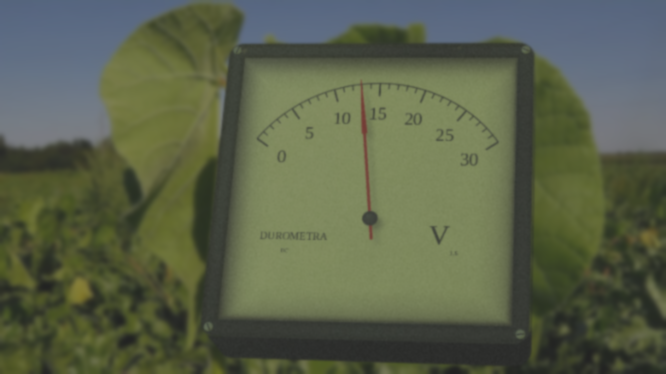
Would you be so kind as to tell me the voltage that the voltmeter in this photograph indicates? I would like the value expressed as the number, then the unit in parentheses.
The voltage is 13 (V)
